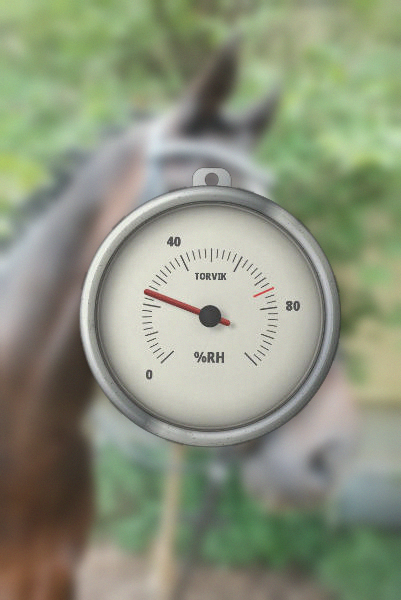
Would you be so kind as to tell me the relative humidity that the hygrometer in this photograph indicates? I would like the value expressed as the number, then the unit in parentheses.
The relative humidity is 24 (%)
